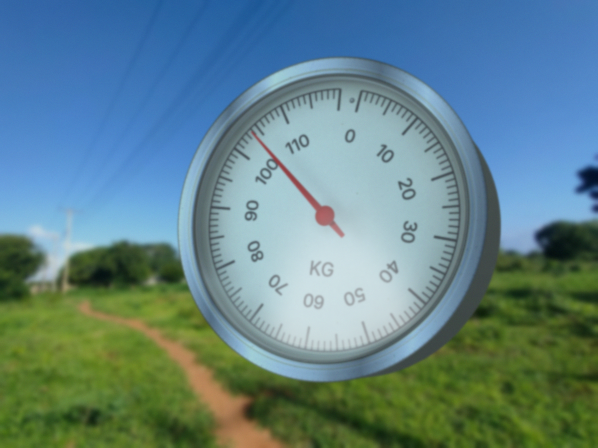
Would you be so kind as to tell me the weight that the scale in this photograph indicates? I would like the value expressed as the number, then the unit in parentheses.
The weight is 104 (kg)
